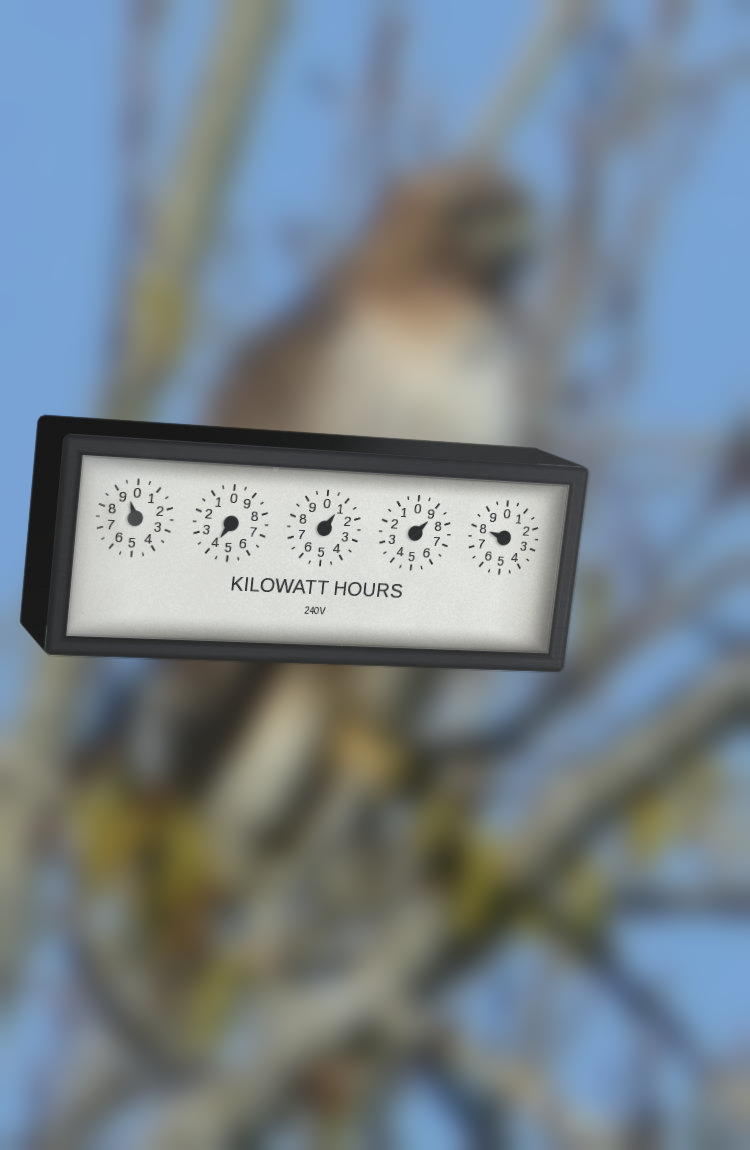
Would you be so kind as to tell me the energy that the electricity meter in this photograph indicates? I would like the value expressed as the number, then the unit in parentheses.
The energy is 94088 (kWh)
